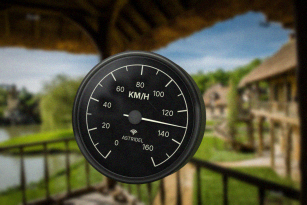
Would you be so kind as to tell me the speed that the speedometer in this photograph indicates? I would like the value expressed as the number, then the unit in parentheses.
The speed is 130 (km/h)
